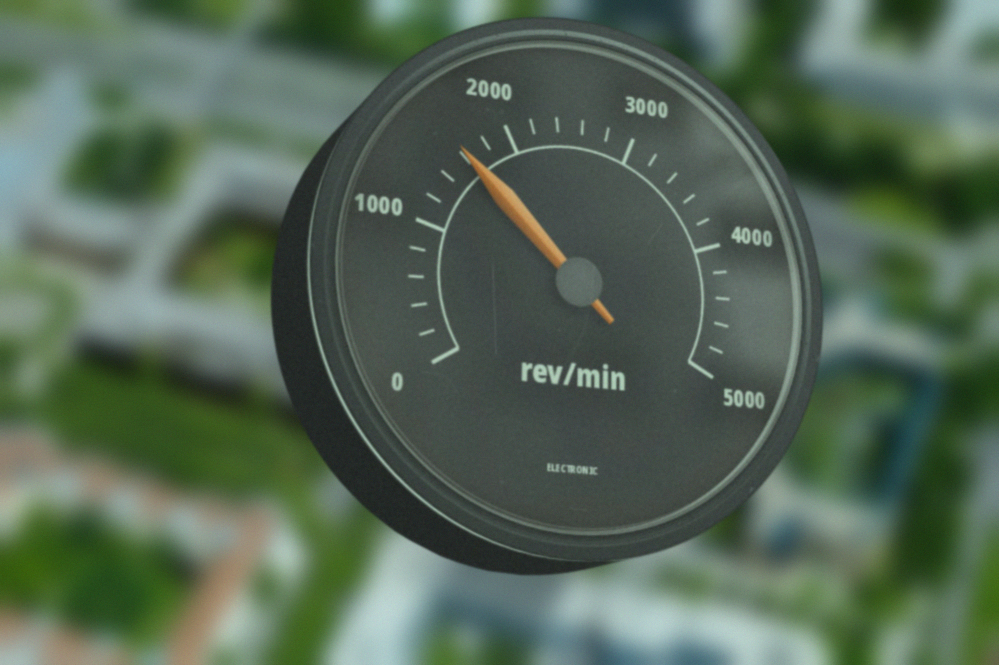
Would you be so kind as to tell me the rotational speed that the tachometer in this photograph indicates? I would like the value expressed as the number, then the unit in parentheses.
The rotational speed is 1600 (rpm)
